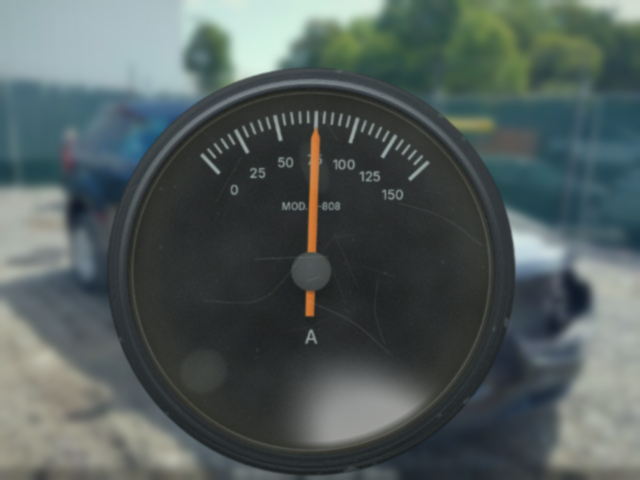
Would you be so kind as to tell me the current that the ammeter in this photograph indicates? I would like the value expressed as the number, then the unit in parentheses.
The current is 75 (A)
